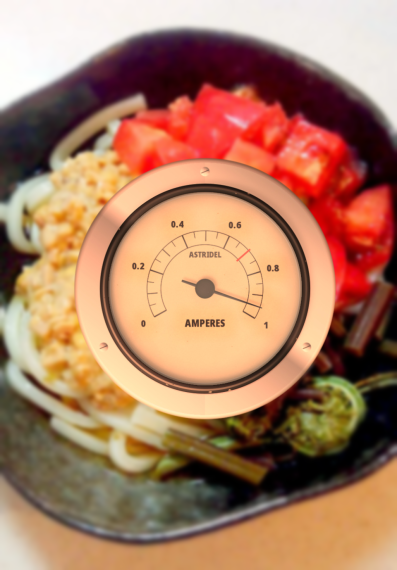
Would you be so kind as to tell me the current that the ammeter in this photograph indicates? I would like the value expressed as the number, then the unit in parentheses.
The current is 0.95 (A)
